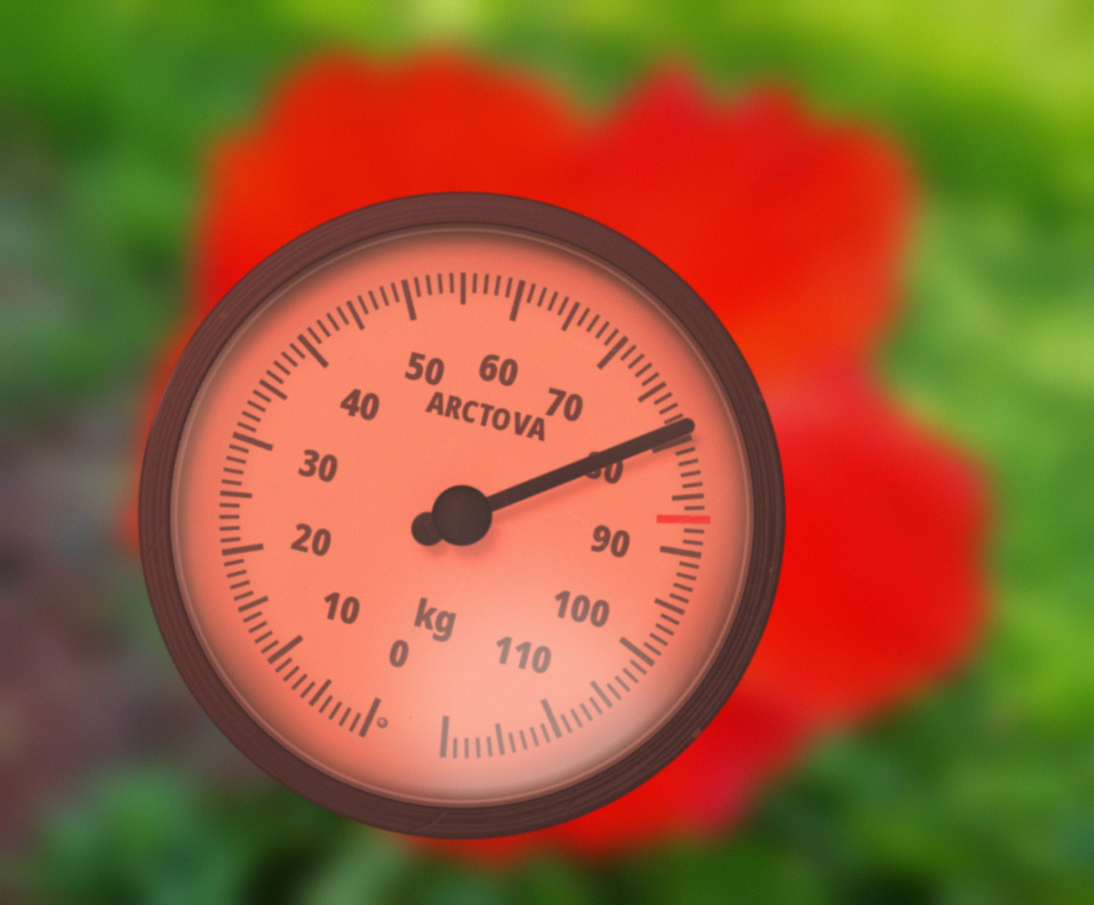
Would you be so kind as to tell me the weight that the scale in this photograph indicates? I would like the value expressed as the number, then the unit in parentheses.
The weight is 79 (kg)
